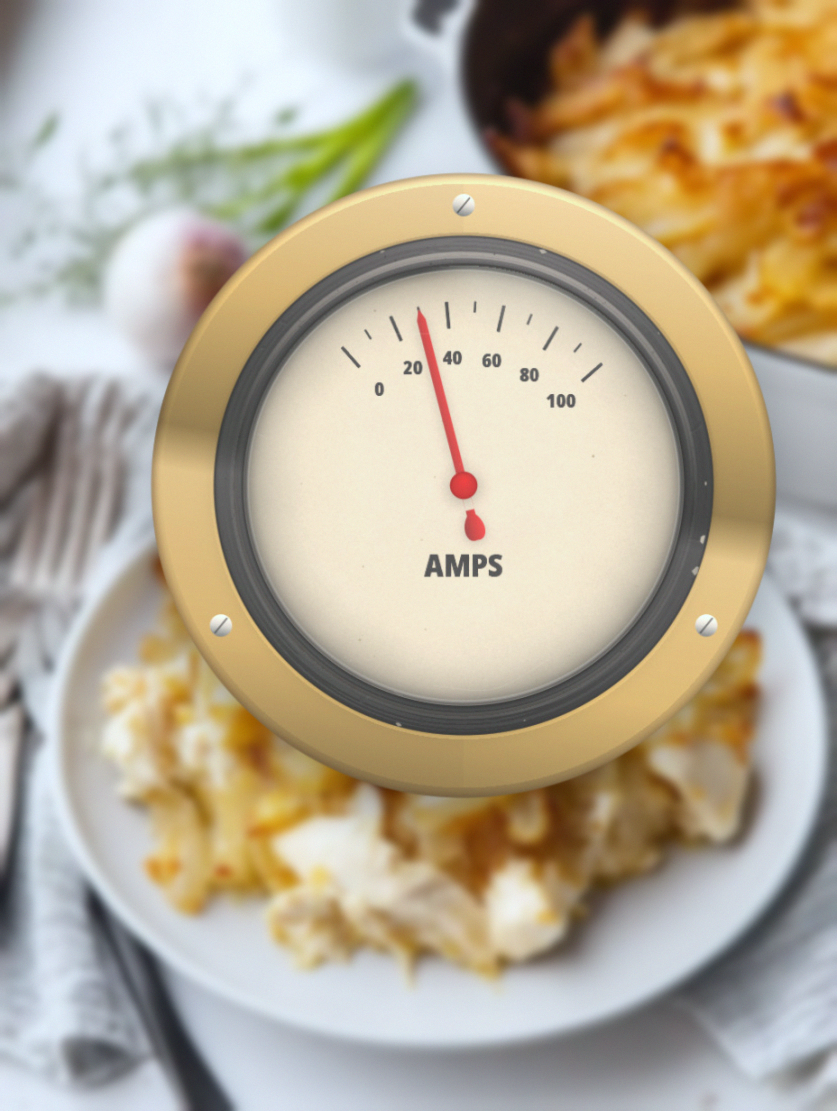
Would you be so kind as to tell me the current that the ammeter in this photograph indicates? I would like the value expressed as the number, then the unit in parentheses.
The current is 30 (A)
